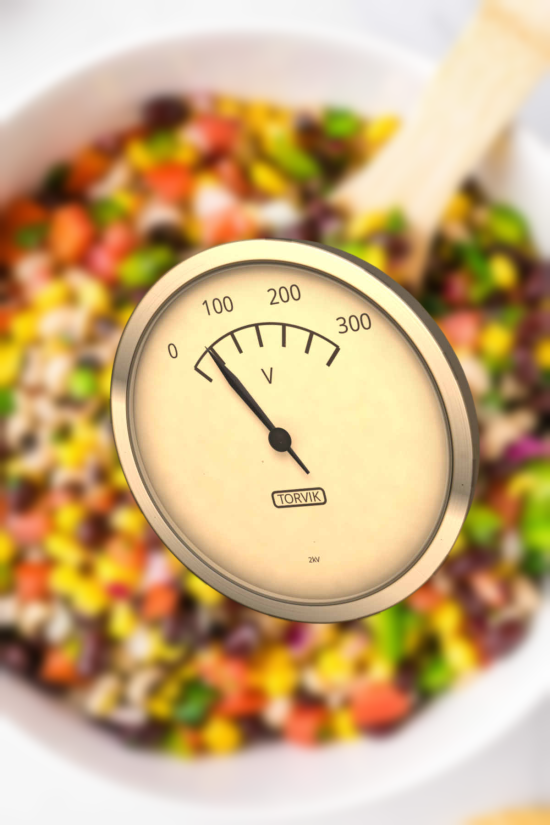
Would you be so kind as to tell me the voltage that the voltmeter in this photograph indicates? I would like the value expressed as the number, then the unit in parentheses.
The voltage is 50 (V)
